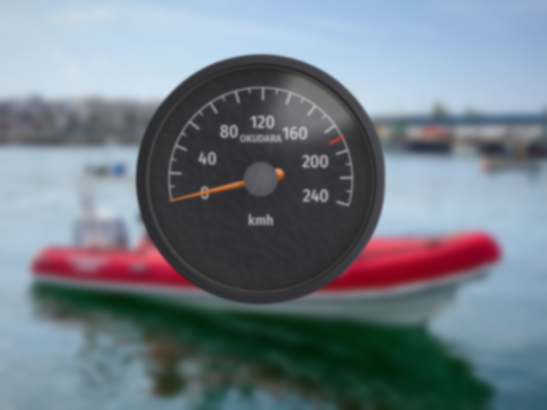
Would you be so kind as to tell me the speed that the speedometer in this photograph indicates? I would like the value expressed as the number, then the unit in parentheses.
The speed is 0 (km/h)
